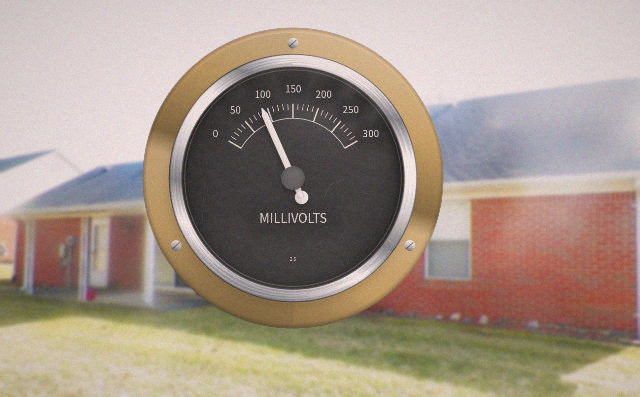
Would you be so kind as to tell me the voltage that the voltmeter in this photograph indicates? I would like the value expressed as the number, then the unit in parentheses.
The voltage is 90 (mV)
